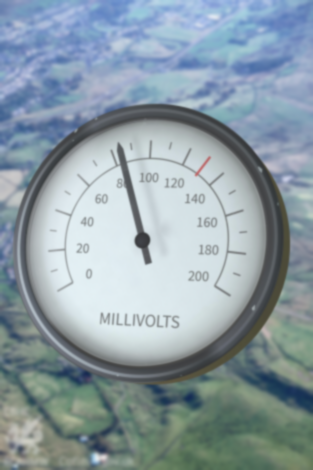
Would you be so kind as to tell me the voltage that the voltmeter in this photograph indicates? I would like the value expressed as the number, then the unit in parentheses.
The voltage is 85 (mV)
